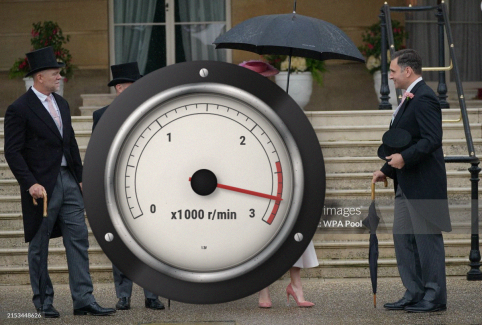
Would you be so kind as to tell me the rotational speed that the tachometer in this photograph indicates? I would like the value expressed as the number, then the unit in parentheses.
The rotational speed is 2750 (rpm)
